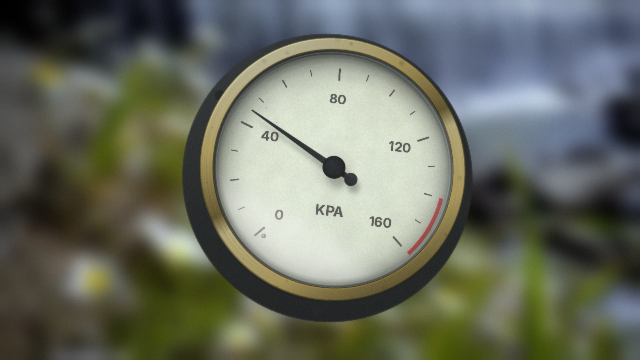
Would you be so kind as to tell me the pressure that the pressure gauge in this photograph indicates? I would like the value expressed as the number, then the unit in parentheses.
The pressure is 45 (kPa)
